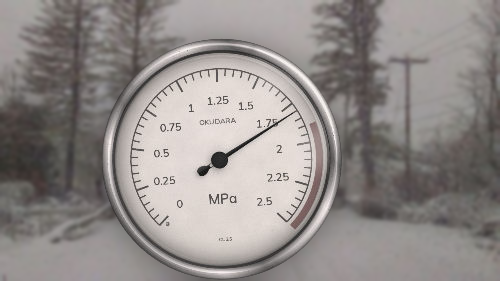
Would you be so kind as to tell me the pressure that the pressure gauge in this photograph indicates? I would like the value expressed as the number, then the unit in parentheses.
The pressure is 1.8 (MPa)
